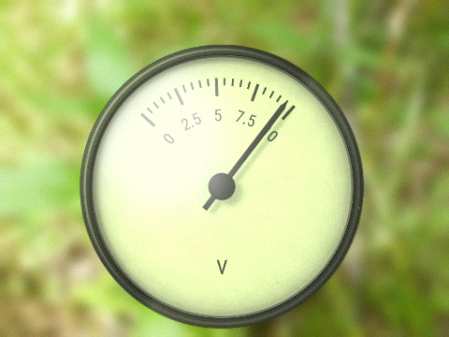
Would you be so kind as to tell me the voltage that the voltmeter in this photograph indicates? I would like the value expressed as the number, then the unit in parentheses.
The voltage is 9.5 (V)
